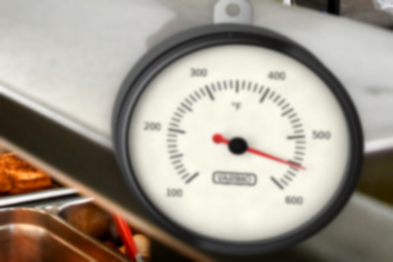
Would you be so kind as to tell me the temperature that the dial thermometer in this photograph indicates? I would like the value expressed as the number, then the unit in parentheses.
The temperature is 550 (°F)
